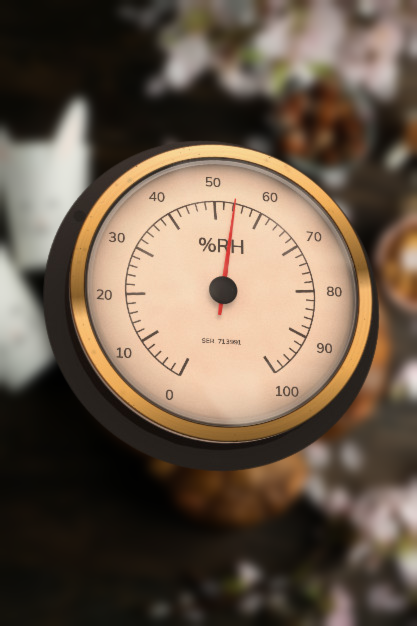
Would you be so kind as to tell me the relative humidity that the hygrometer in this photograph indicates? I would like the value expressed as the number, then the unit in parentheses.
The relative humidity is 54 (%)
